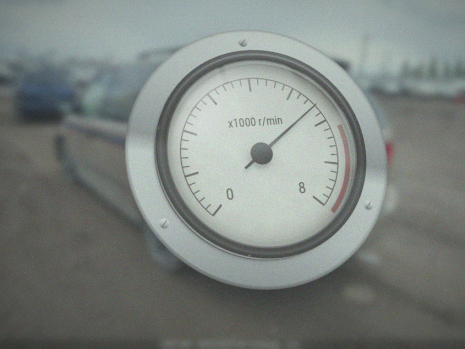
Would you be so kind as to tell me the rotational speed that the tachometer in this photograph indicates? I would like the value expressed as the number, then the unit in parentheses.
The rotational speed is 5600 (rpm)
